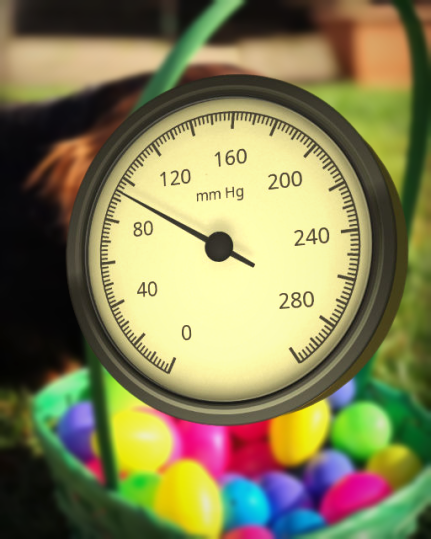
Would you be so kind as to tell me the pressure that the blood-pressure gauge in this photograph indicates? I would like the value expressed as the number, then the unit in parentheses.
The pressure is 94 (mmHg)
